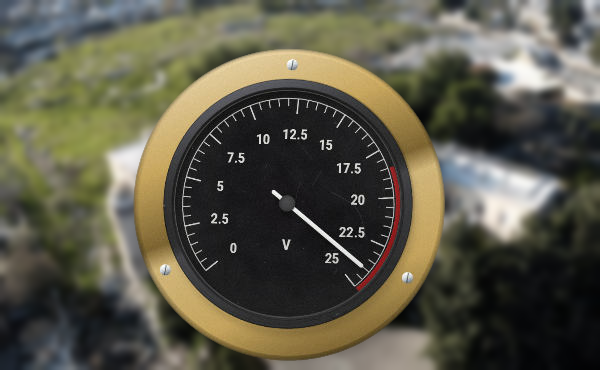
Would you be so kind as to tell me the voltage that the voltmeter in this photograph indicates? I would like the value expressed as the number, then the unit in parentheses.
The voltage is 24 (V)
